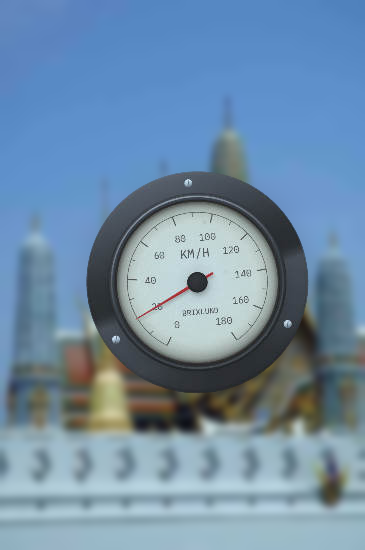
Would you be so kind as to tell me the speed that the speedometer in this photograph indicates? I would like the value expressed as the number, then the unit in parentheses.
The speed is 20 (km/h)
